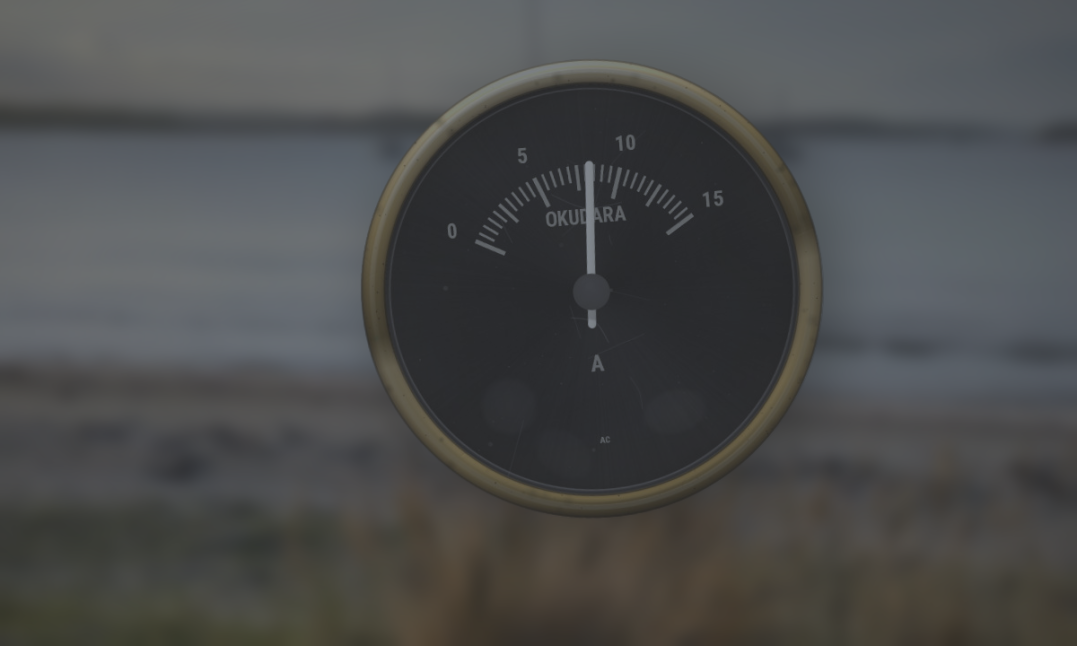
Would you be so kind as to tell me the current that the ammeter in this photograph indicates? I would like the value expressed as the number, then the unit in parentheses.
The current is 8.25 (A)
